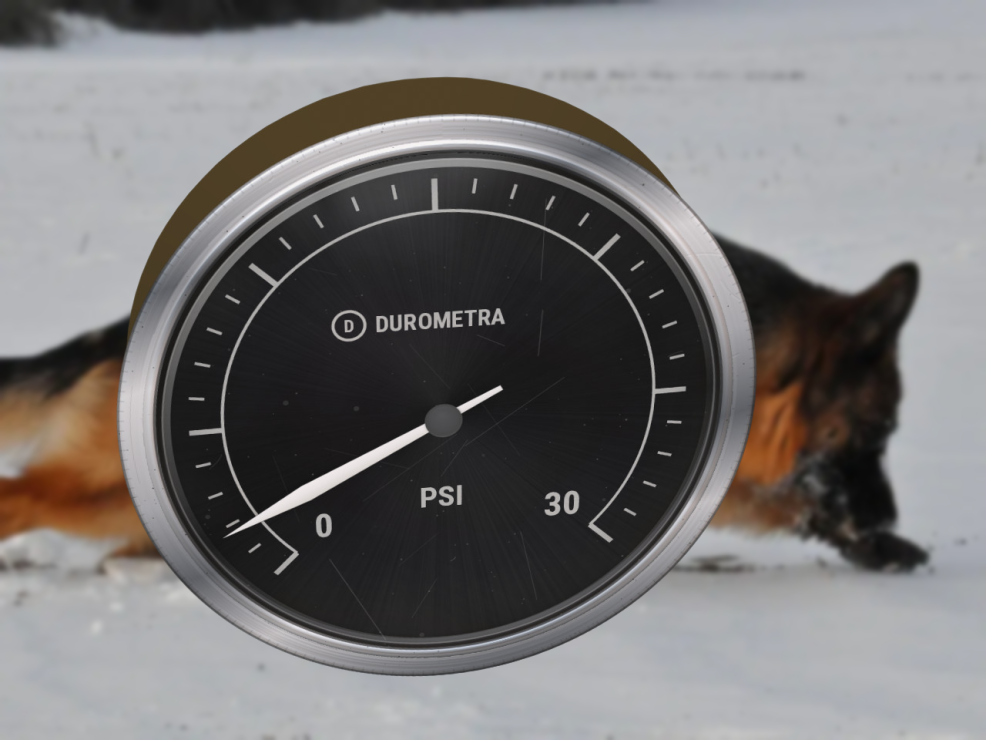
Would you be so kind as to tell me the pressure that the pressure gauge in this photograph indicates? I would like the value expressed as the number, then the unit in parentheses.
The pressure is 2 (psi)
